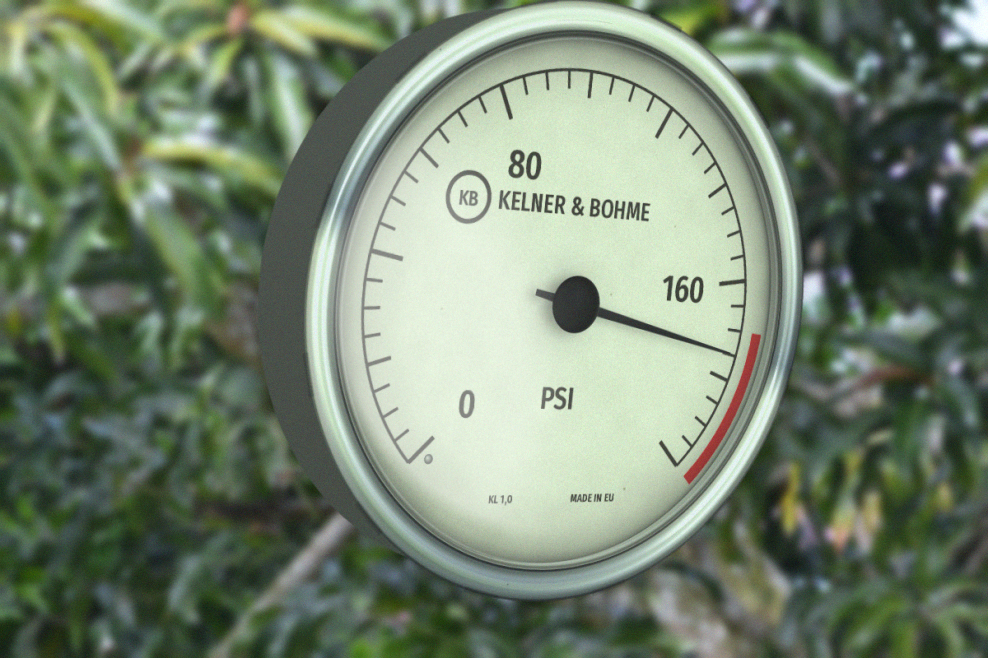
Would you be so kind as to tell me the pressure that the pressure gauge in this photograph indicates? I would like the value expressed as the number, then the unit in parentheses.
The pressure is 175 (psi)
